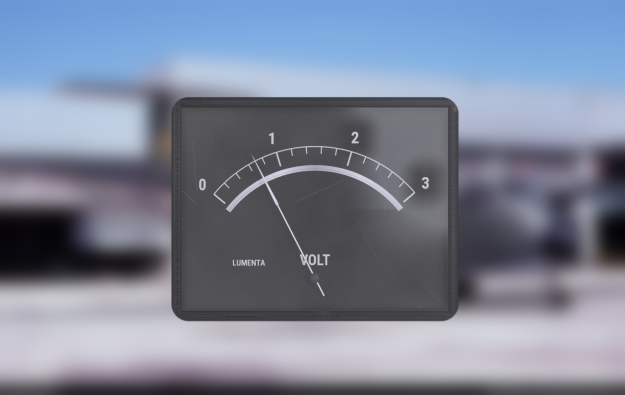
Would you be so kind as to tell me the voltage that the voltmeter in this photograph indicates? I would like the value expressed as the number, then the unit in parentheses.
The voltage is 0.7 (V)
